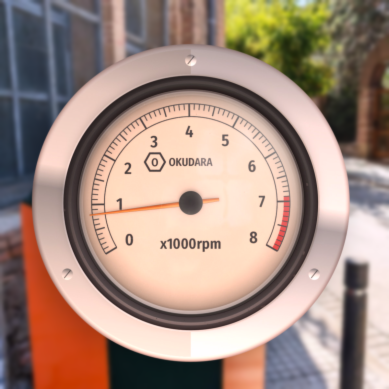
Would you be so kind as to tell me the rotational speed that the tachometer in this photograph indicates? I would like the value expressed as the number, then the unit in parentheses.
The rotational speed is 800 (rpm)
